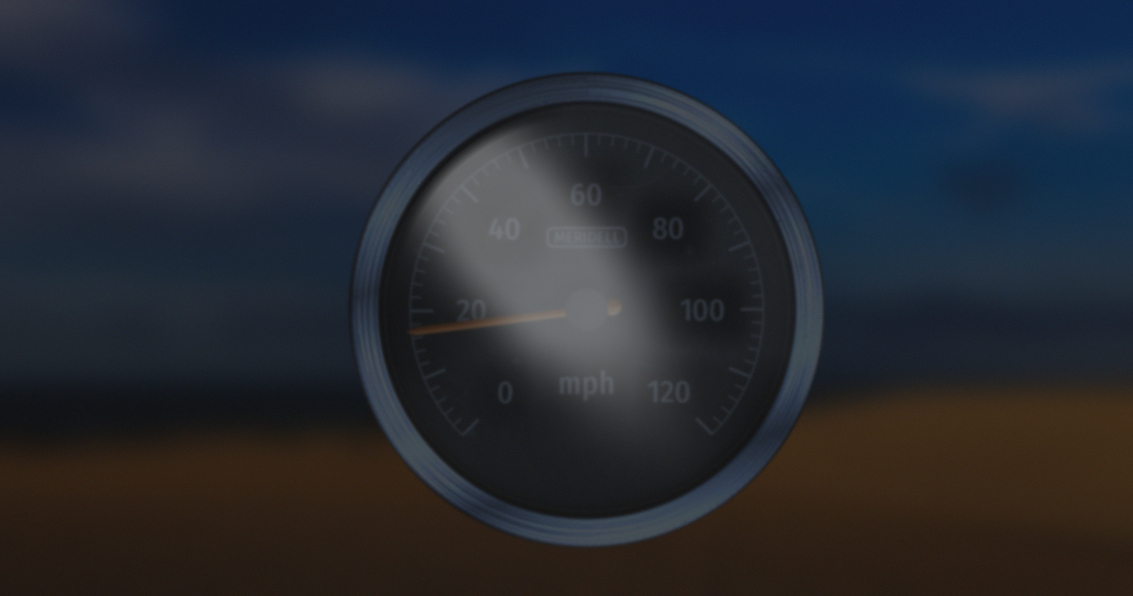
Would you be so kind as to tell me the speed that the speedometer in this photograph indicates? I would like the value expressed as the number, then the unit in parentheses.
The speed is 17 (mph)
